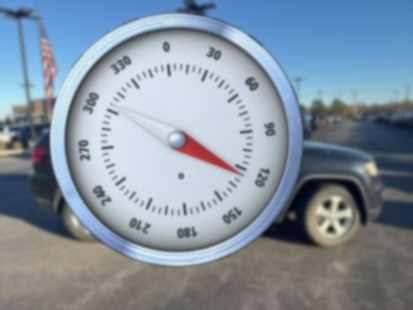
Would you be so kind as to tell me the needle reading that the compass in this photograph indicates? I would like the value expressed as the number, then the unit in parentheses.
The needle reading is 125 (°)
